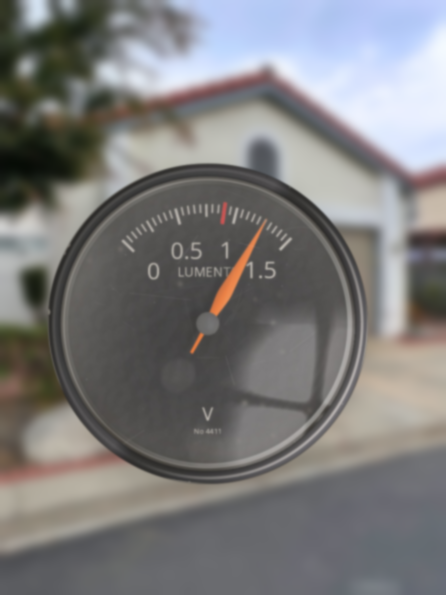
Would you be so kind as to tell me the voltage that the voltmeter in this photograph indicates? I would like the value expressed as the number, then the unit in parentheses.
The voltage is 1.25 (V)
